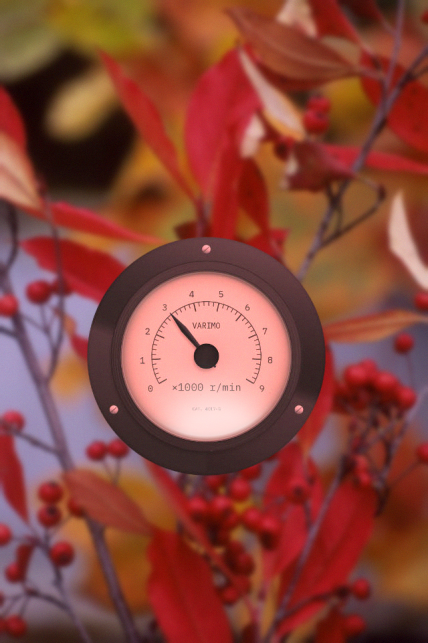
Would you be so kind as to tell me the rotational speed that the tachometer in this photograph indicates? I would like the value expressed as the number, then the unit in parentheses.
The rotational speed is 3000 (rpm)
